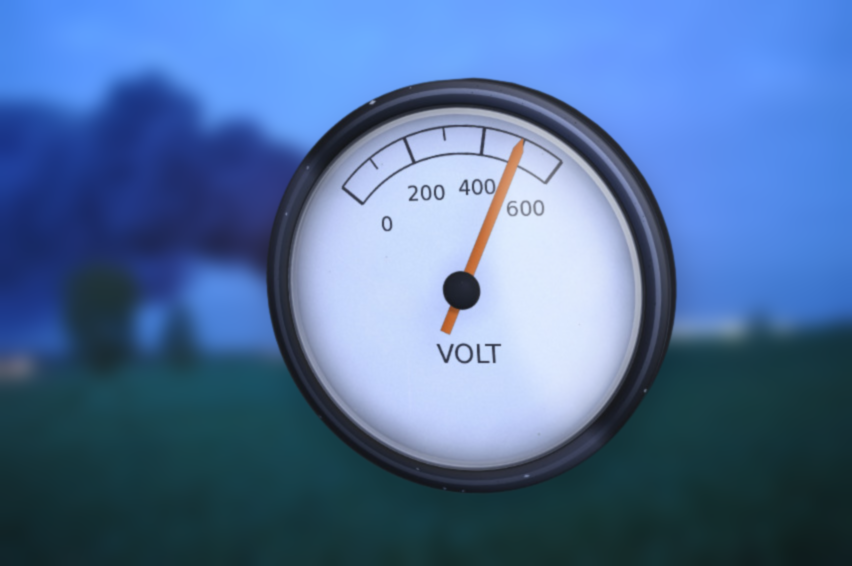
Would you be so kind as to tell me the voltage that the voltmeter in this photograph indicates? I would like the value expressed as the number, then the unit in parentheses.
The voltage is 500 (V)
